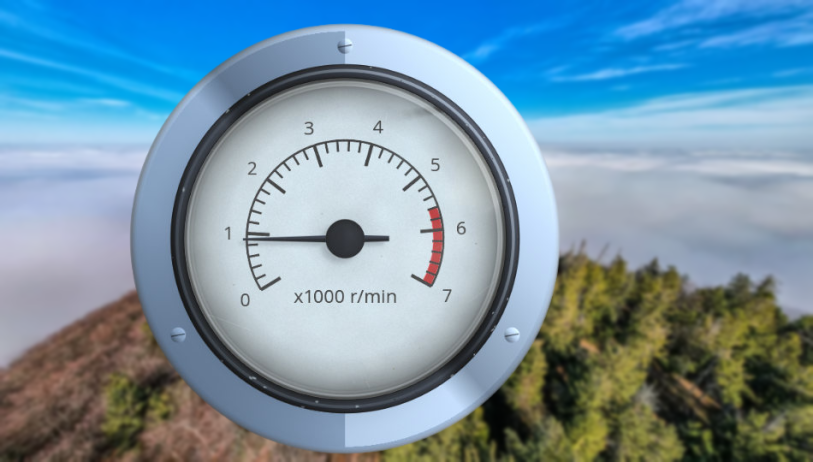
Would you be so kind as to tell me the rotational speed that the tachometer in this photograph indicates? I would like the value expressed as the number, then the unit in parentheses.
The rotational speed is 900 (rpm)
